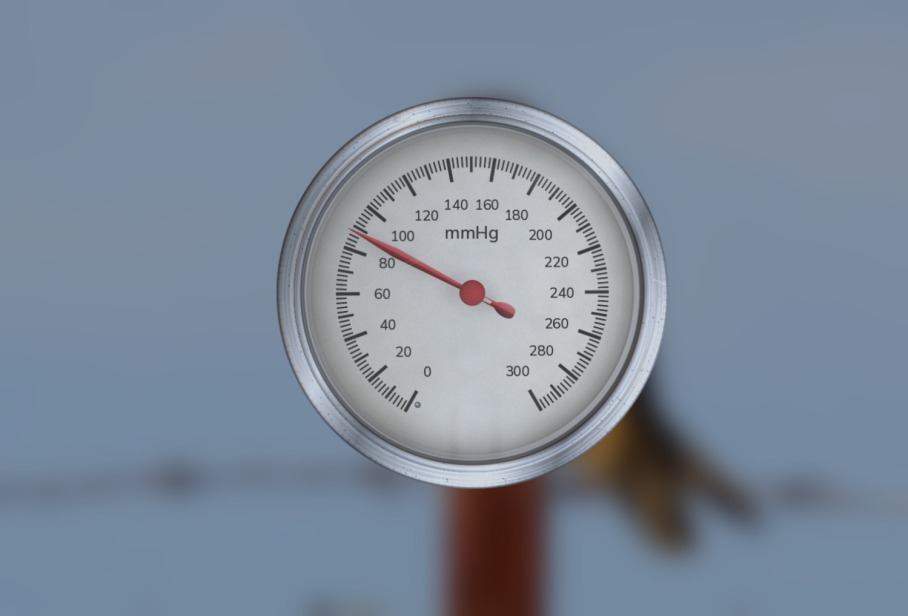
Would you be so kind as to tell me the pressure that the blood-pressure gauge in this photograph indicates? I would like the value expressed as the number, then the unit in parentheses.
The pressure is 88 (mmHg)
